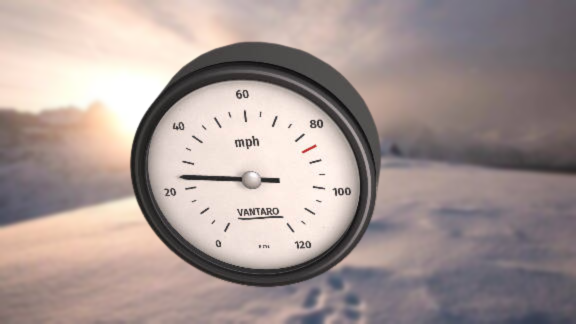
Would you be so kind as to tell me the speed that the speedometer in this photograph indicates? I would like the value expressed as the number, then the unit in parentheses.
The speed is 25 (mph)
